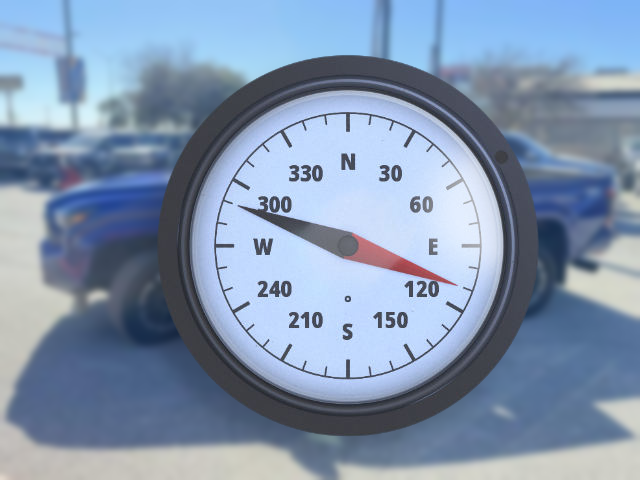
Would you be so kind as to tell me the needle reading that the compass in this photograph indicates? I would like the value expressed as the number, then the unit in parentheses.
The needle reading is 110 (°)
